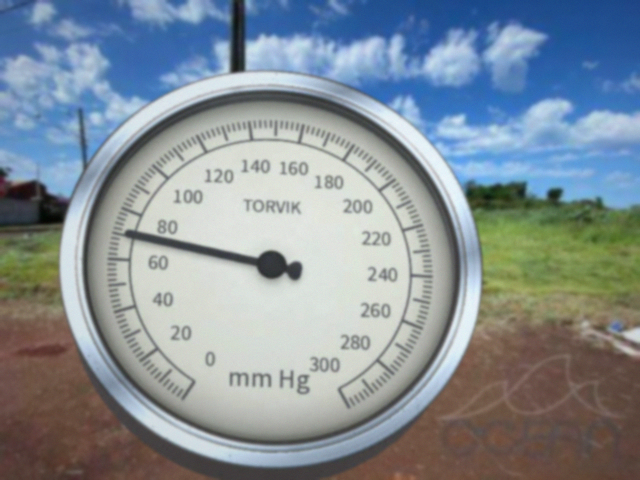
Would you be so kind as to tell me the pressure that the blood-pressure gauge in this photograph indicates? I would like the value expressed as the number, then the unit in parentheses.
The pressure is 70 (mmHg)
